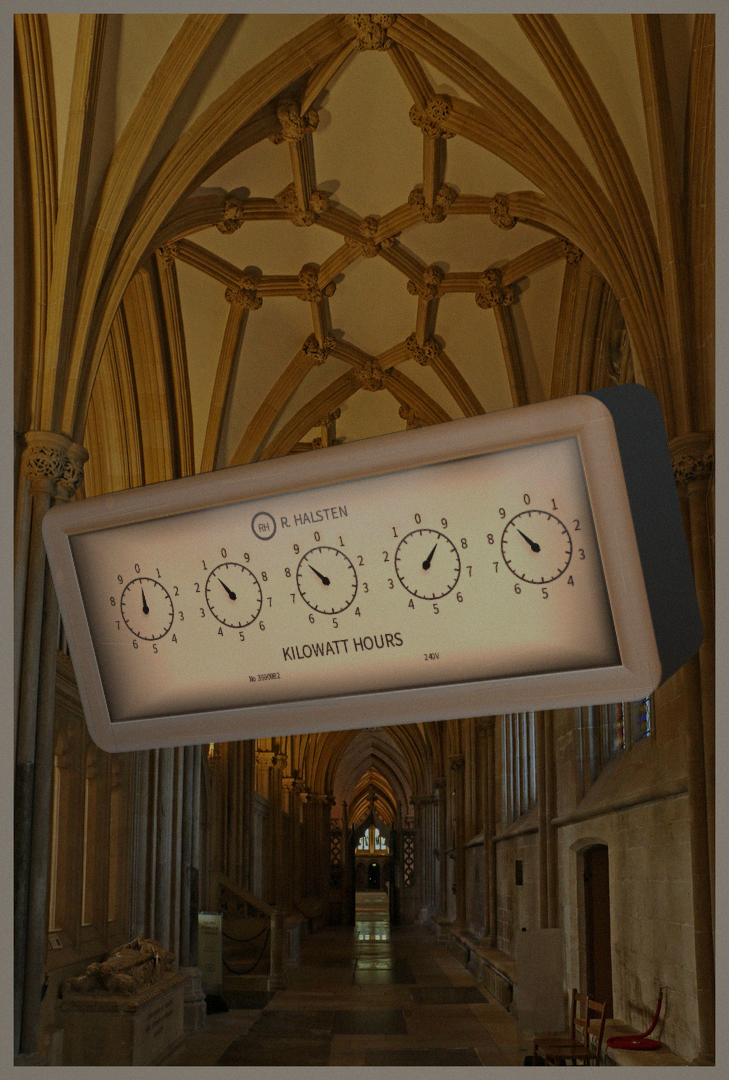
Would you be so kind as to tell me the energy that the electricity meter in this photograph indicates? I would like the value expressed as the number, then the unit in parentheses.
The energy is 889 (kWh)
